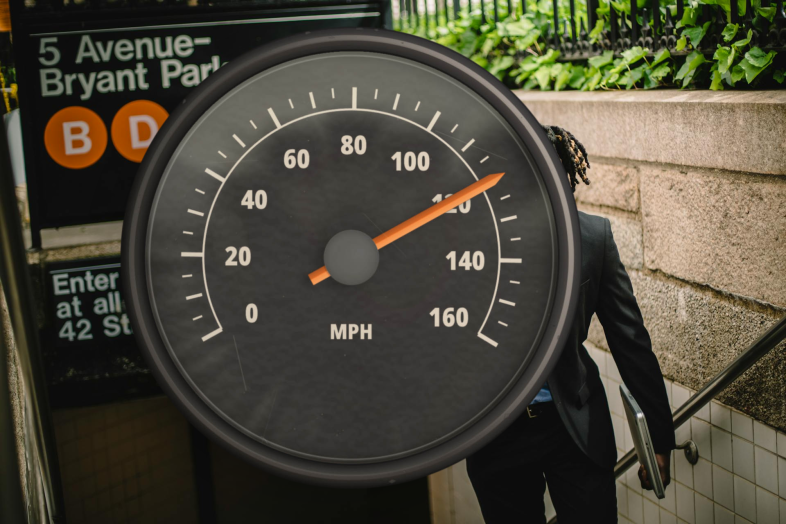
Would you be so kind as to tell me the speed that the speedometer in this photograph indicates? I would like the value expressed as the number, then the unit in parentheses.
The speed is 120 (mph)
